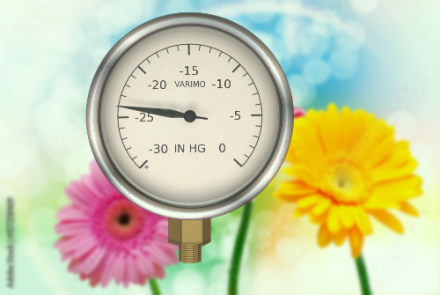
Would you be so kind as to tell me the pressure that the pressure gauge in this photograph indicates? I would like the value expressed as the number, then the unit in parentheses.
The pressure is -24 (inHg)
